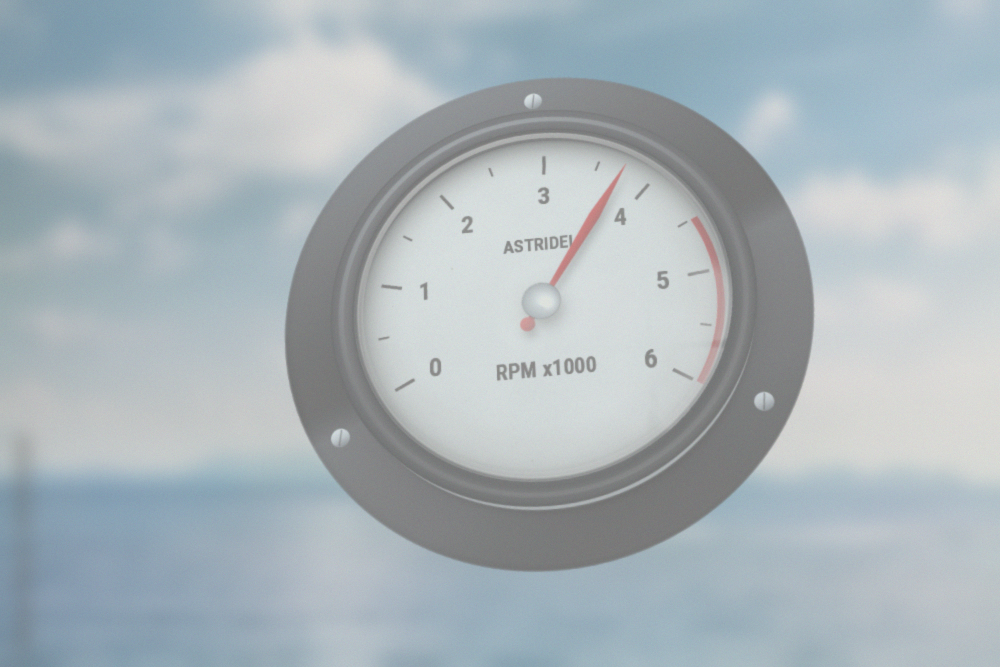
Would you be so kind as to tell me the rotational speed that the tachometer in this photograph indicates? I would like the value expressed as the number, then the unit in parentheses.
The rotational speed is 3750 (rpm)
